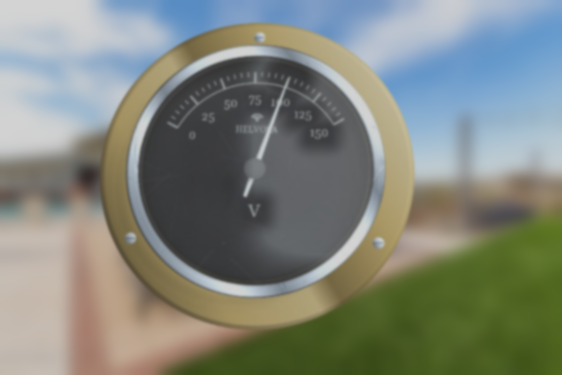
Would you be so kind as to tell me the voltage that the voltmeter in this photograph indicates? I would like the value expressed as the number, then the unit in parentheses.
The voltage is 100 (V)
